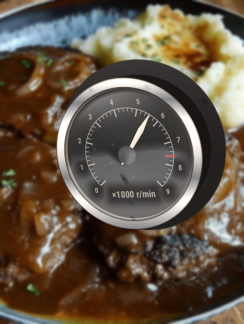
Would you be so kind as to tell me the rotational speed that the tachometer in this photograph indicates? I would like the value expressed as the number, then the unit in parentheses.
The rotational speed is 5600 (rpm)
